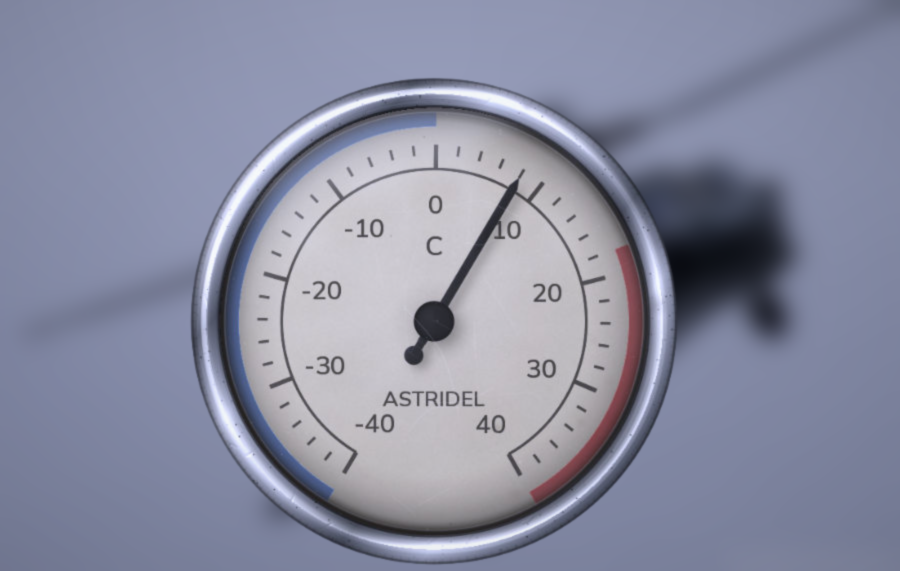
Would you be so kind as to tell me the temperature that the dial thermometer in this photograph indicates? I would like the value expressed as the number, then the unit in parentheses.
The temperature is 8 (°C)
